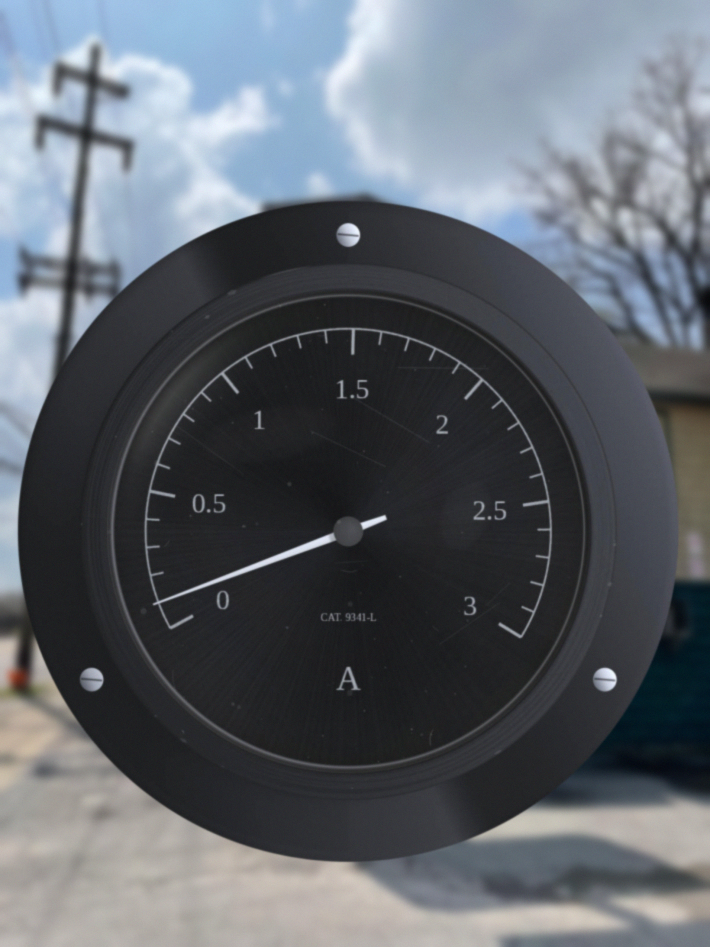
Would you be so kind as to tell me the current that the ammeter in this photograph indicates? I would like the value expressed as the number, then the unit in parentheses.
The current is 0.1 (A)
